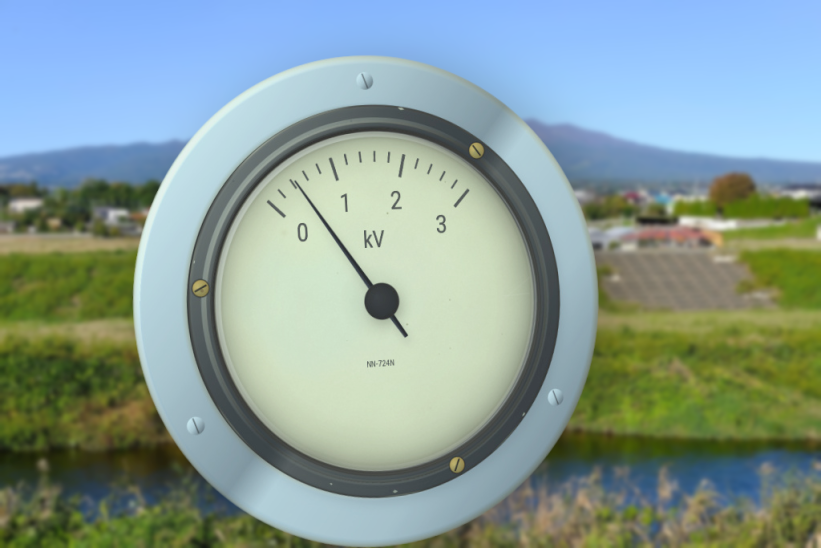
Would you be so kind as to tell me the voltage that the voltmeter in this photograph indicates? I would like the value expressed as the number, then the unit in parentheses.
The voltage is 0.4 (kV)
